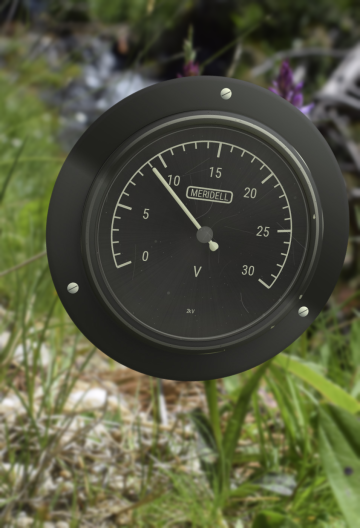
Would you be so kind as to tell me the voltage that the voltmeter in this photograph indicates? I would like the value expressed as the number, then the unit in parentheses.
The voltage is 9 (V)
